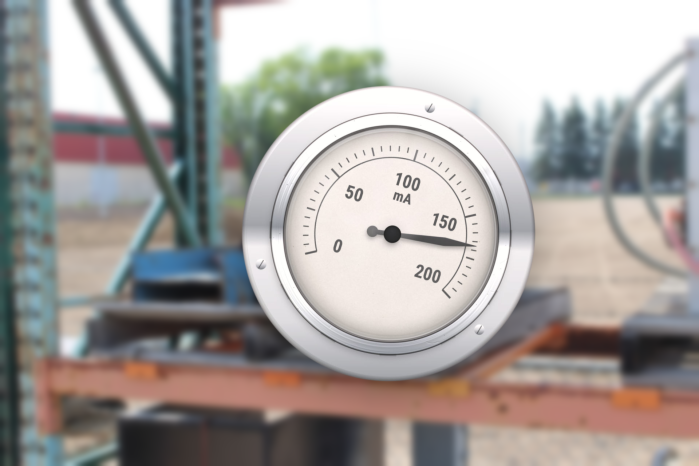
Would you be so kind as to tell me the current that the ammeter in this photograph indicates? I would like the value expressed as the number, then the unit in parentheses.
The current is 167.5 (mA)
